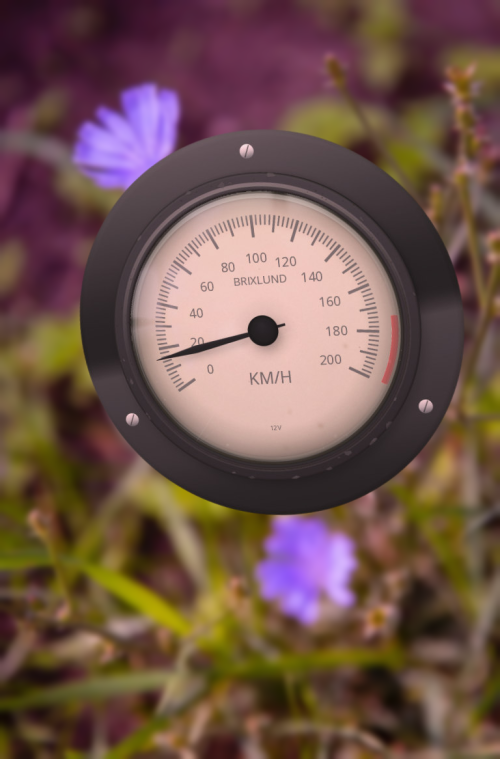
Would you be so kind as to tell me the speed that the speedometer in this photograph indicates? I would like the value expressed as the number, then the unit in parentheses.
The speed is 16 (km/h)
